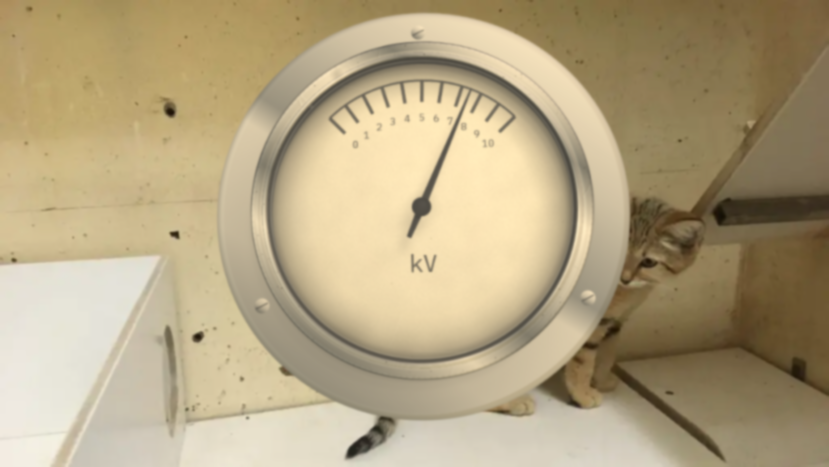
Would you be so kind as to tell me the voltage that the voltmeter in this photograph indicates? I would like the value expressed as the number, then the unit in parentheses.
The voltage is 7.5 (kV)
